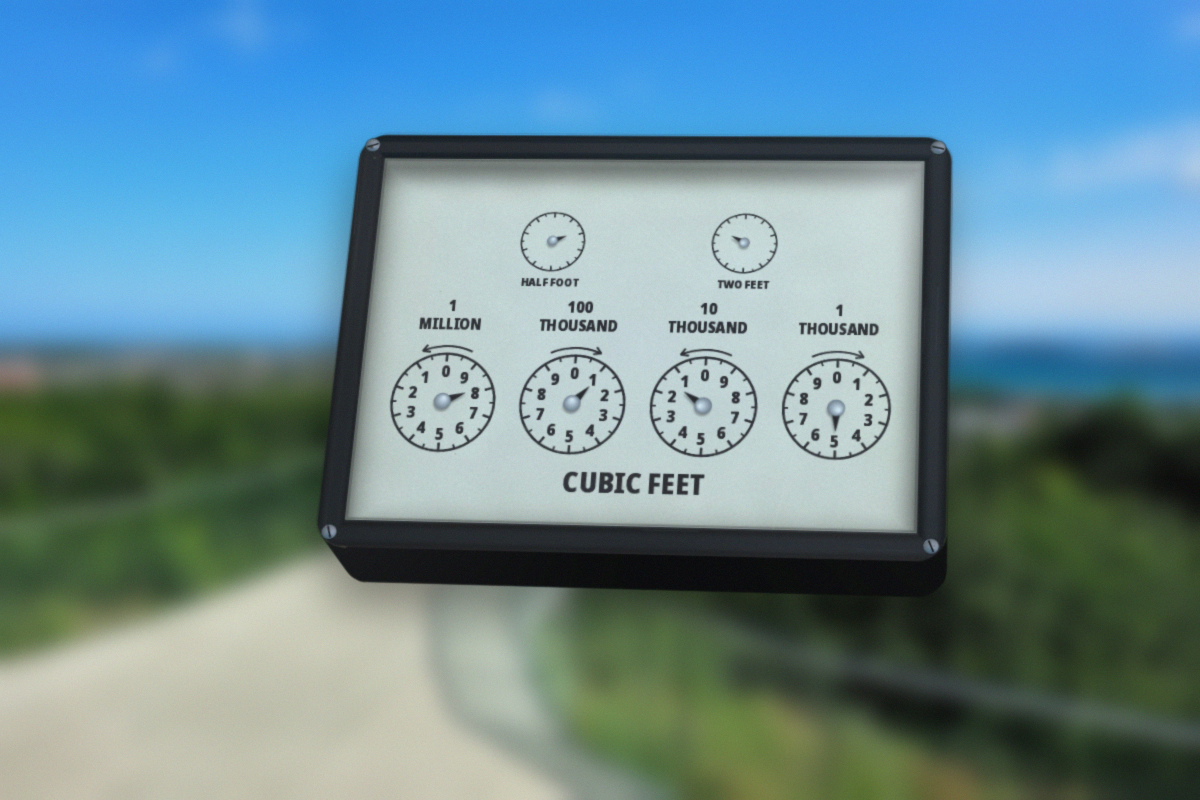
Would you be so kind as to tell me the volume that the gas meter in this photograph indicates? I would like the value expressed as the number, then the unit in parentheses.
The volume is 811500 (ft³)
